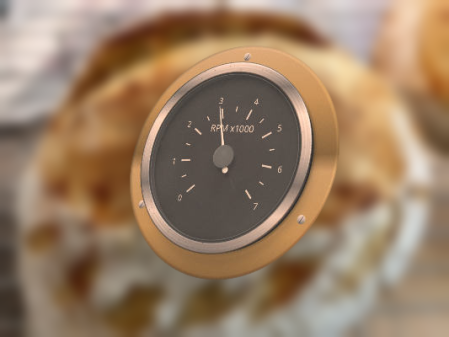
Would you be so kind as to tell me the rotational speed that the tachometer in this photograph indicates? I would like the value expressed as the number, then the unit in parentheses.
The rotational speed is 3000 (rpm)
